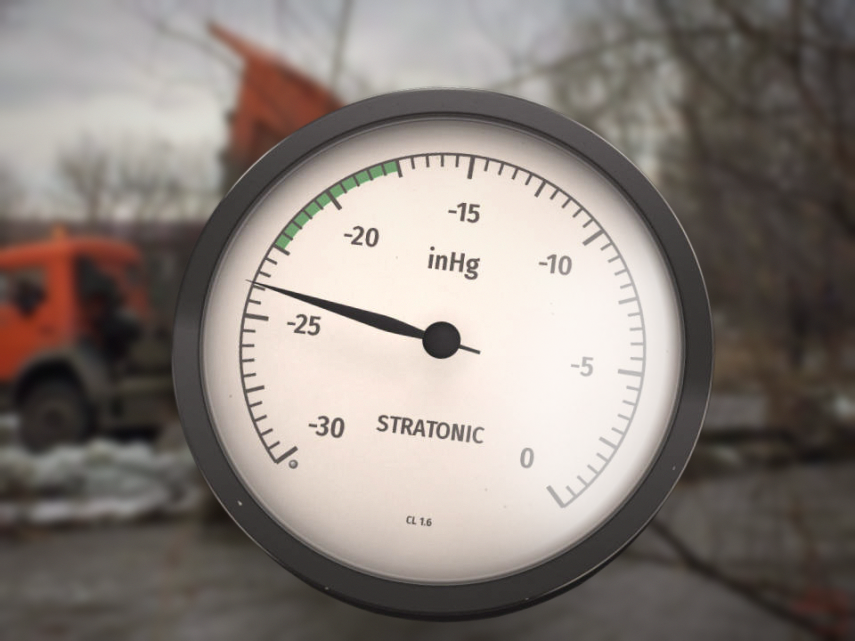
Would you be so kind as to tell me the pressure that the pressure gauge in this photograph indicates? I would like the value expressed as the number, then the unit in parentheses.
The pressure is -24 (inHg)
